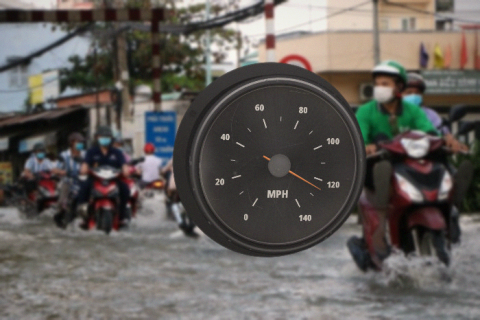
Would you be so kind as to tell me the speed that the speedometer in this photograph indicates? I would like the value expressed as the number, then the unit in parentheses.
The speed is 125 (mph)
